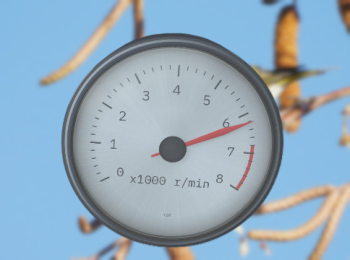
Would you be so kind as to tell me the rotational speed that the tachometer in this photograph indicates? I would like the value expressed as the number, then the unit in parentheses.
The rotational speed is 6200 (rpm)
